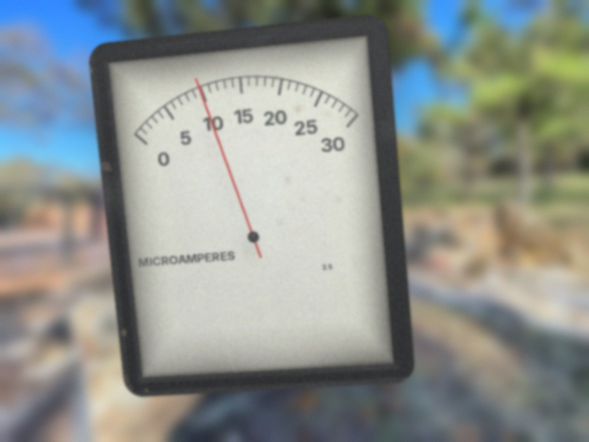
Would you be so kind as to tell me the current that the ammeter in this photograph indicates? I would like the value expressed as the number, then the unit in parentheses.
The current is 10 (µA)
